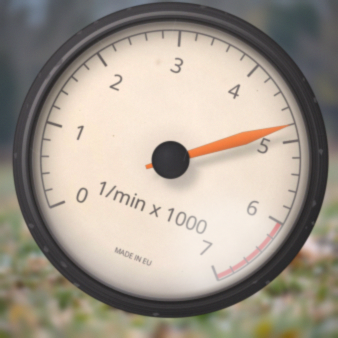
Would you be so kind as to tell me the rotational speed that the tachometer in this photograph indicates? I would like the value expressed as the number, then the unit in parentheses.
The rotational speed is 4800 (rpm)
